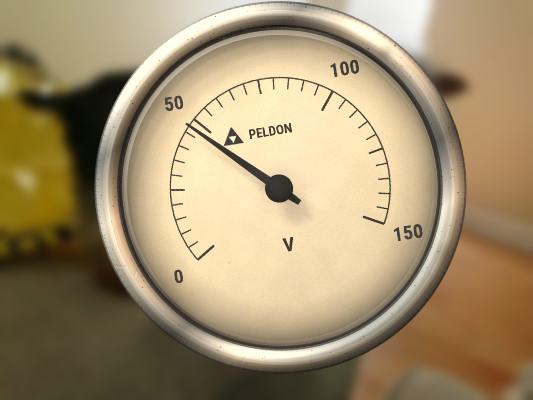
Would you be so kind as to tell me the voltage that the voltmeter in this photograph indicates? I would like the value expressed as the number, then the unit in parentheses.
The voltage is 47.5 (V)
